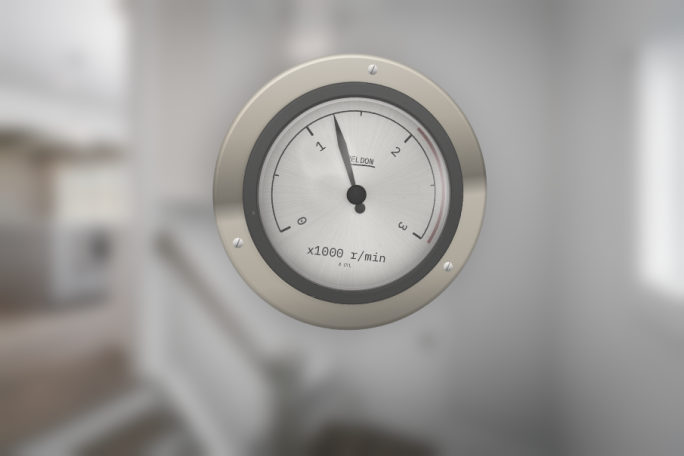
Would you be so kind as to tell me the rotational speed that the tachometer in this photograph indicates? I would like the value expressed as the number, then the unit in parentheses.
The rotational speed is 1250 (rpm)
